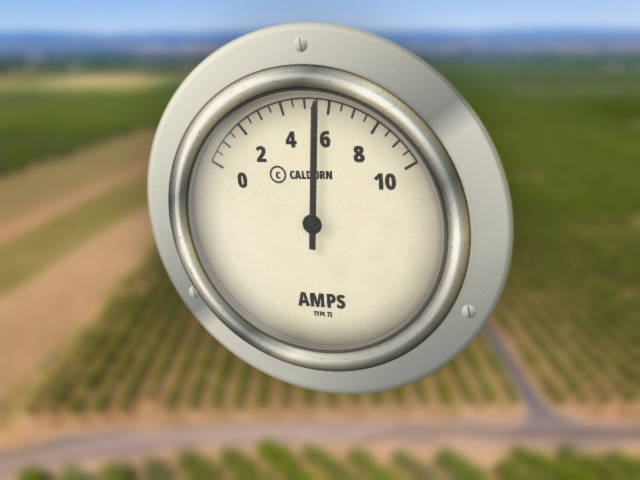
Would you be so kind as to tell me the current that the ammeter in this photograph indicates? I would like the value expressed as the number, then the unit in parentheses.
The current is 5.5 (A)
